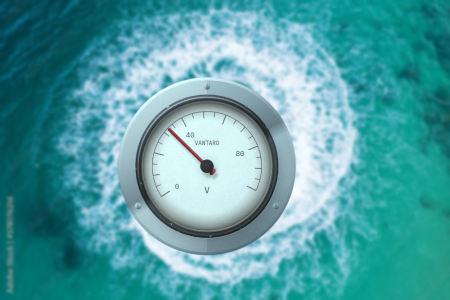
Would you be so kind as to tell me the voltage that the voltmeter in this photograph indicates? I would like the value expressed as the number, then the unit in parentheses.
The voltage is 32.5 (V)
